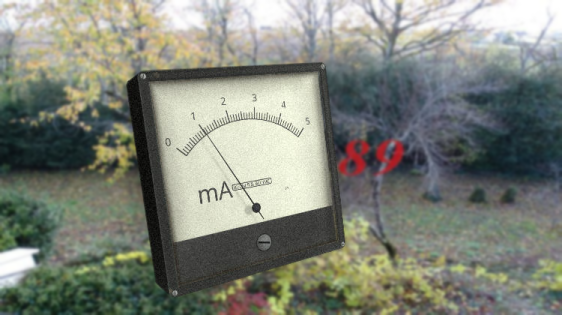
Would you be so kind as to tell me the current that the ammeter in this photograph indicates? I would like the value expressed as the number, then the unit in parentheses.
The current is 1 (mA)
